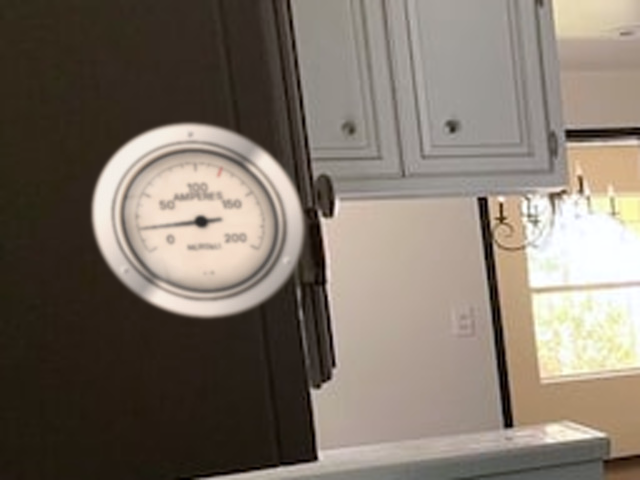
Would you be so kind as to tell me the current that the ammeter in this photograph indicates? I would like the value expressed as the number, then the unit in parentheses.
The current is 20 (A)
